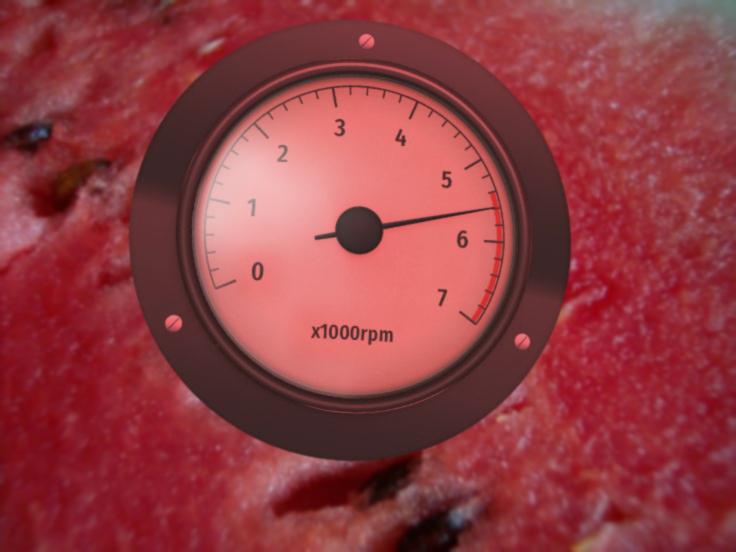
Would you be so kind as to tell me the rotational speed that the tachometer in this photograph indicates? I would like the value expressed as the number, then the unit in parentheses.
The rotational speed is 5600 (rpm)
